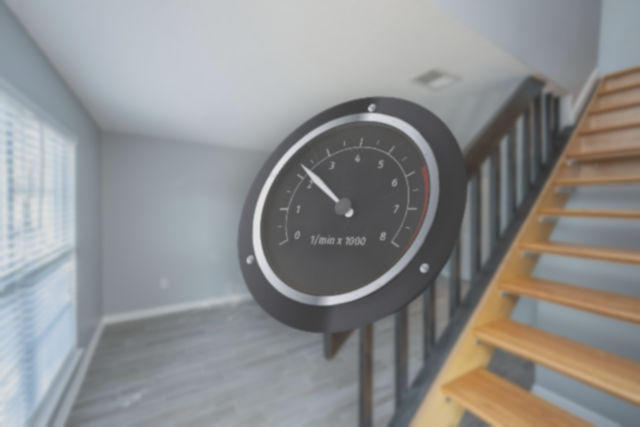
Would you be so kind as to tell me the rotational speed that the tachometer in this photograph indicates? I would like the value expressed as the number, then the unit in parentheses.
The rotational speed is 2250 (rpm)
